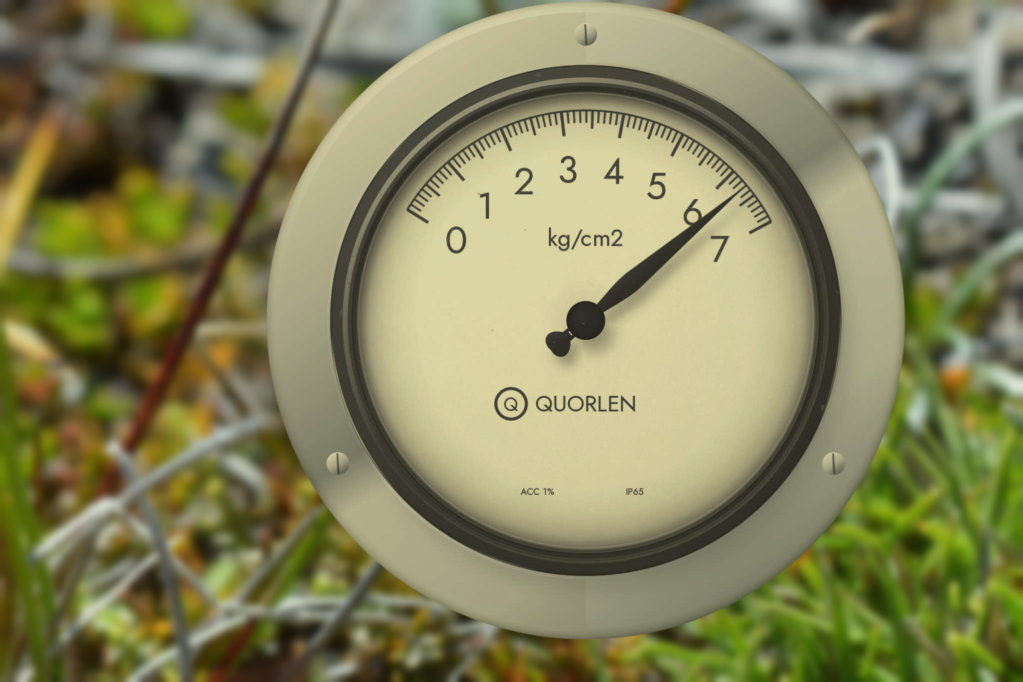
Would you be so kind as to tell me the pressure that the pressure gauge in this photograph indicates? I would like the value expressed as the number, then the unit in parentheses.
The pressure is 6.3 (kg/cm²)
